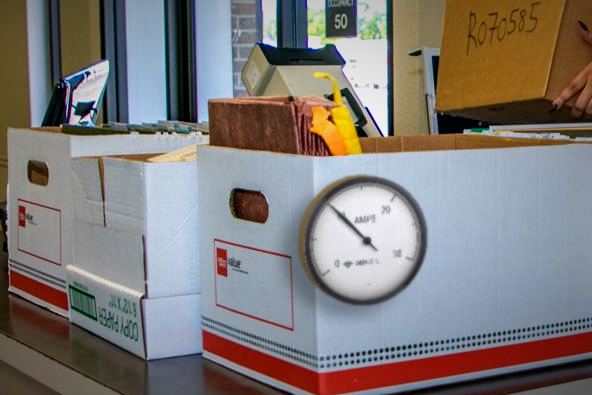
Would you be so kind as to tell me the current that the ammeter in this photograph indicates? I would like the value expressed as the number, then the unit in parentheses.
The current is 10 (A)
